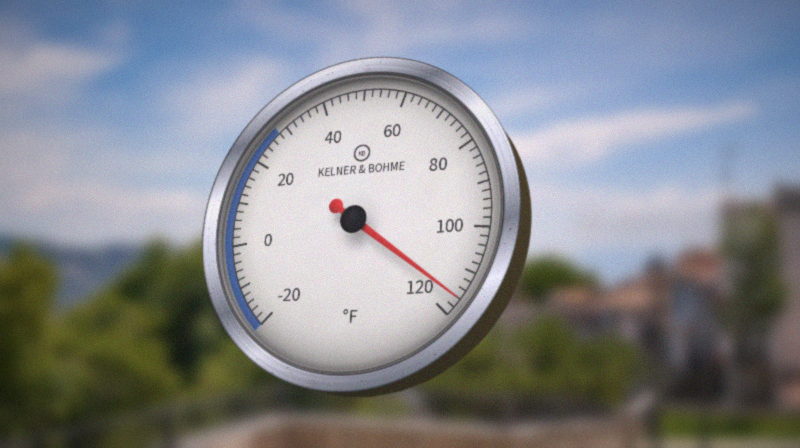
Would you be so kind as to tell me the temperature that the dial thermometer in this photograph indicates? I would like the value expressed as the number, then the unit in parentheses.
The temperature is 116 (°F)
